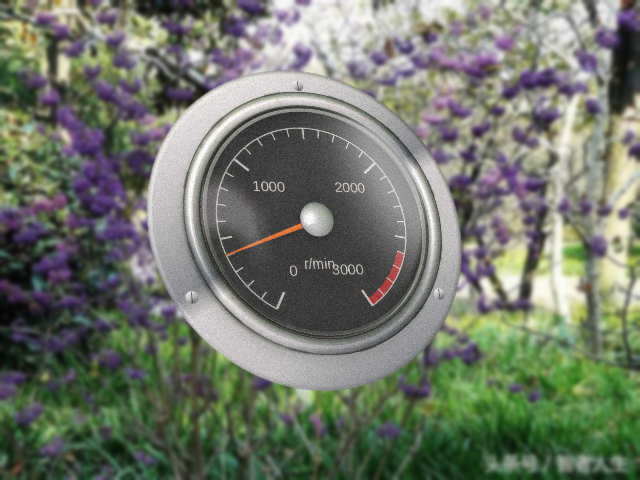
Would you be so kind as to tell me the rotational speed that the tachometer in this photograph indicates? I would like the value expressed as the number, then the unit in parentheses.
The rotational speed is 400 (rpm)
